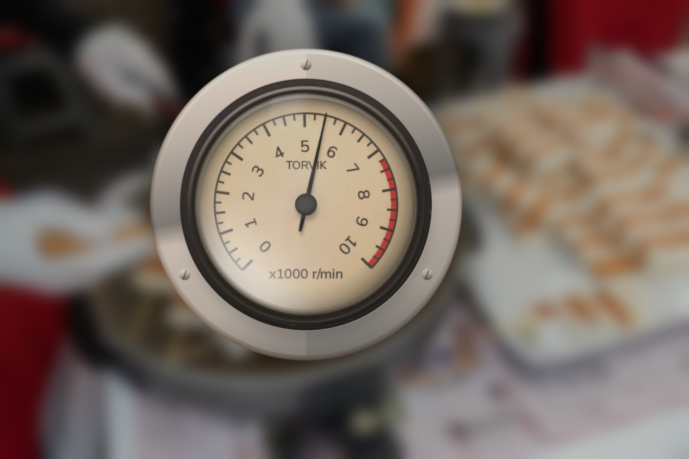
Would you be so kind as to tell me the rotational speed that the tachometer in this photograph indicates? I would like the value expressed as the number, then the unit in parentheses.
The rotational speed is 5500 (rpm)
